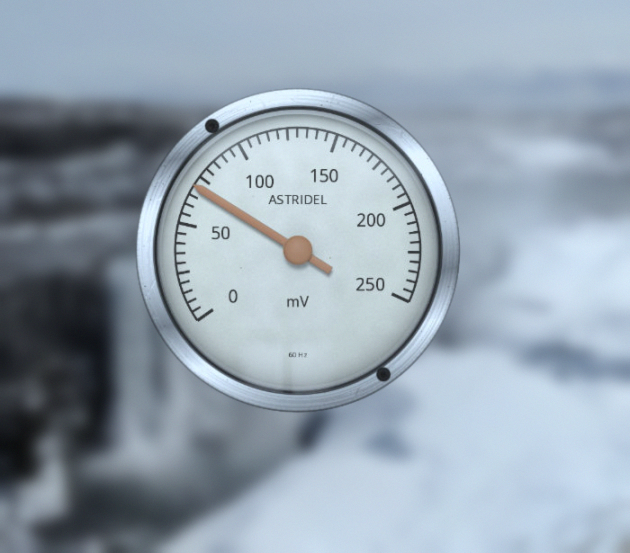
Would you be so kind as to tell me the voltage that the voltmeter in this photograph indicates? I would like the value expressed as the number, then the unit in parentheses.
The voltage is 70 (mV)
